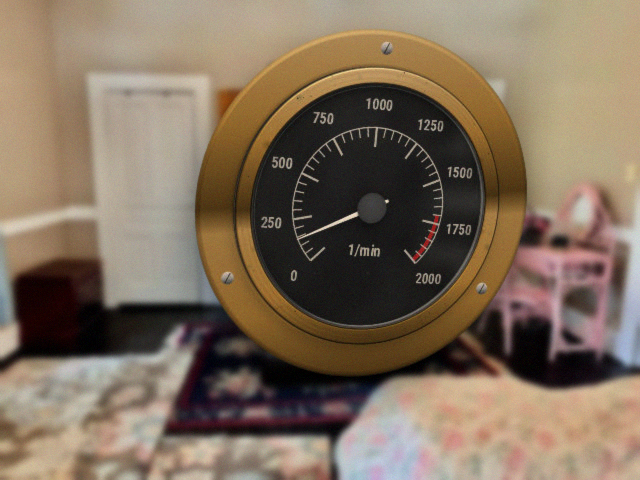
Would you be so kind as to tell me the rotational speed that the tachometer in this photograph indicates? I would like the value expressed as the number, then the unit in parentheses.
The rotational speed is 150 (rpm)
